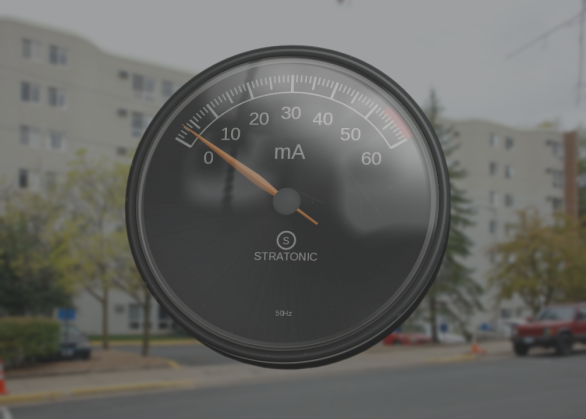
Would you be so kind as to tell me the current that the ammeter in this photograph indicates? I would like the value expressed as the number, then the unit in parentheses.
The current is 3 (mA)
